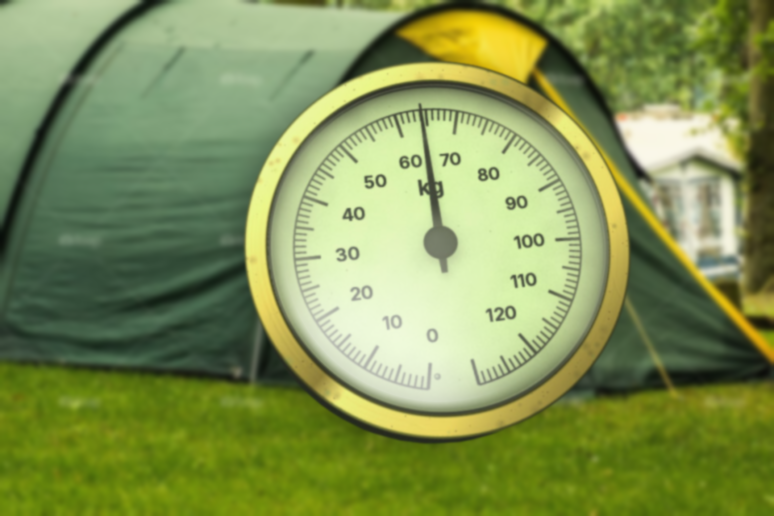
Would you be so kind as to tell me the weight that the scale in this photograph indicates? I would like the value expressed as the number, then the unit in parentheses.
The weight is 64 (kg)
